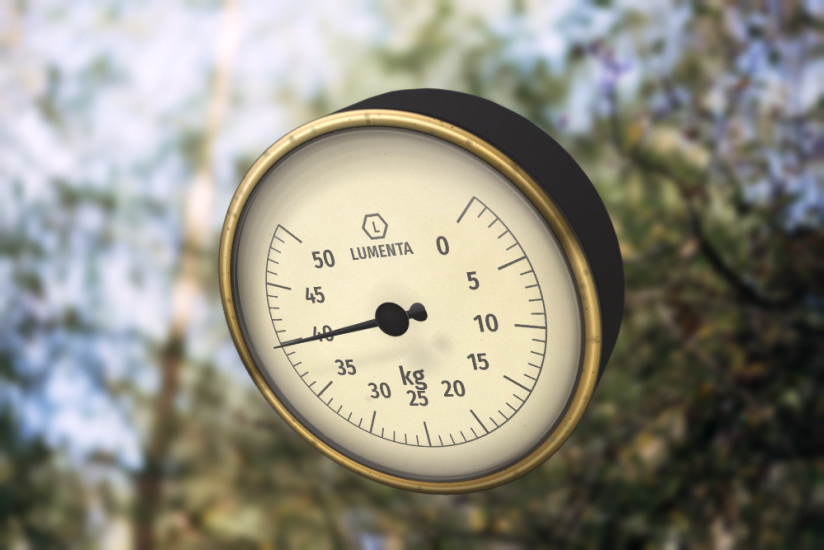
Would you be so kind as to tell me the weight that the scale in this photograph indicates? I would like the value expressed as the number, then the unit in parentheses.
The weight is 40 (kg)
